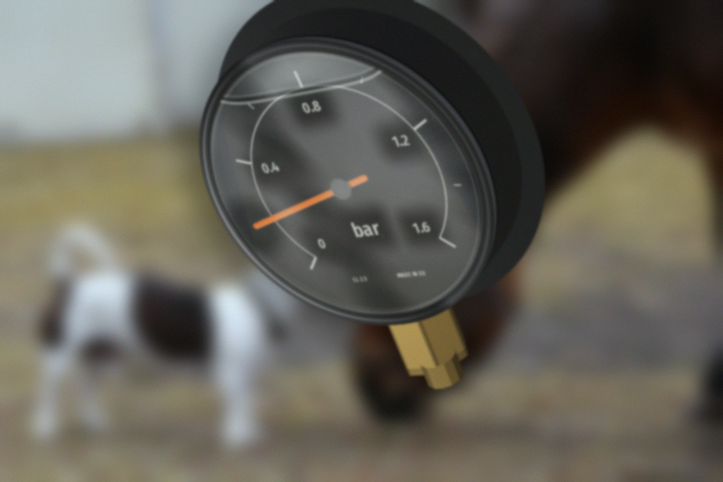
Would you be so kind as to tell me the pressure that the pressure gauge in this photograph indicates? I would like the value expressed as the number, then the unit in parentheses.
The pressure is 0.2 (bar)
